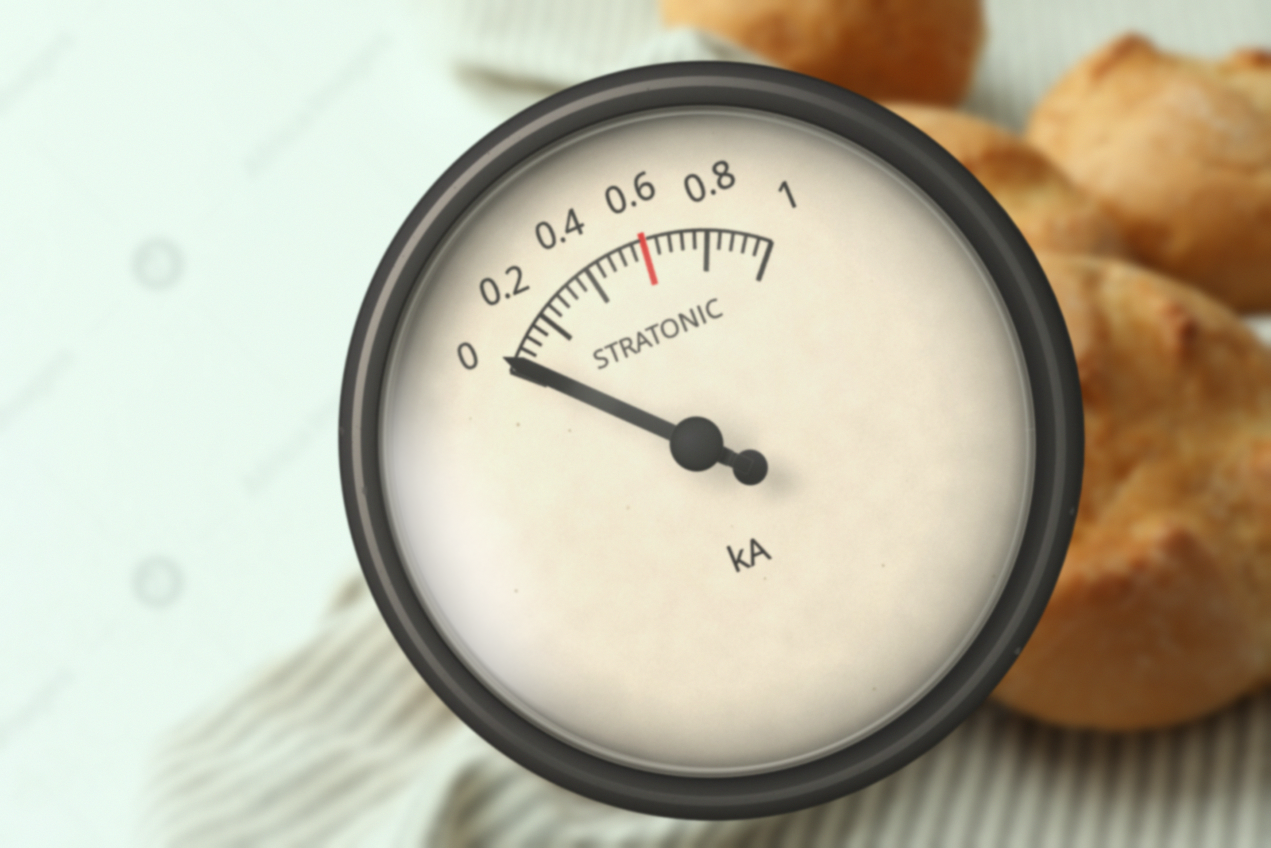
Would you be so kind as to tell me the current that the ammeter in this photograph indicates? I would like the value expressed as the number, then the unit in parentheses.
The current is 0.04 (kA)
